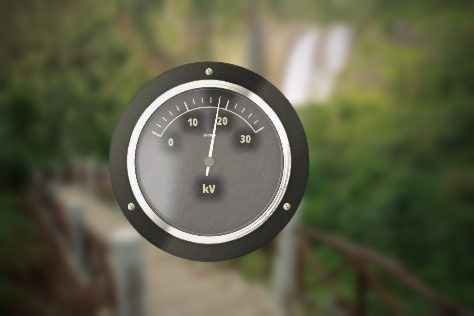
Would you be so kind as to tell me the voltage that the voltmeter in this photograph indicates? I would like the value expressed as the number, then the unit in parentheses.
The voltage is 18 (kV)
